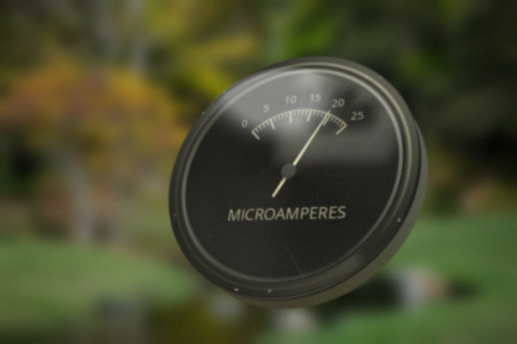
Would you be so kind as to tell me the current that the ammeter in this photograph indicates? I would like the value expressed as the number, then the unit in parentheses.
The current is 20 (µA)
